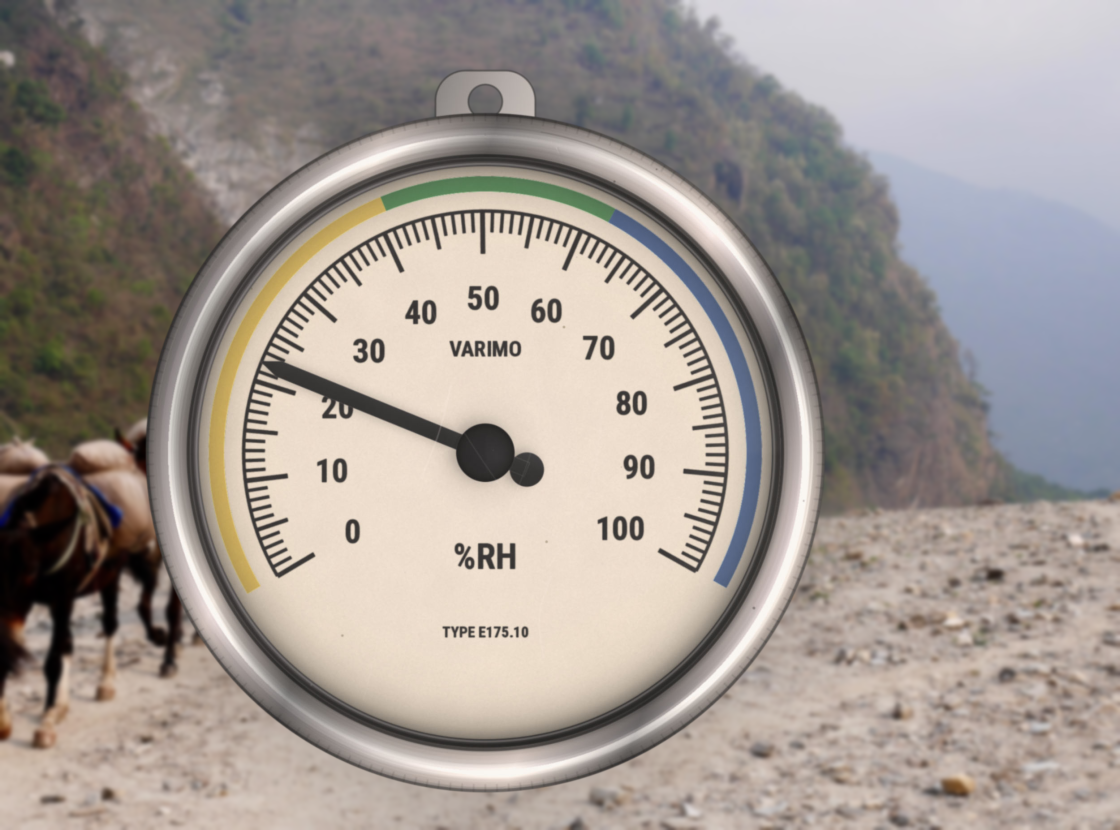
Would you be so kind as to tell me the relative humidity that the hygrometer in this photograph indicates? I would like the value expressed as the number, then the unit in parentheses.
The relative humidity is 22 (%)
